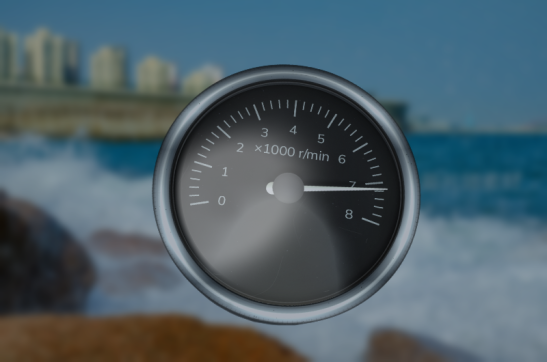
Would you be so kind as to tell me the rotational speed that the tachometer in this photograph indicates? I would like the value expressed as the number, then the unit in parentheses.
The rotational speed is 7200 (rpm)
